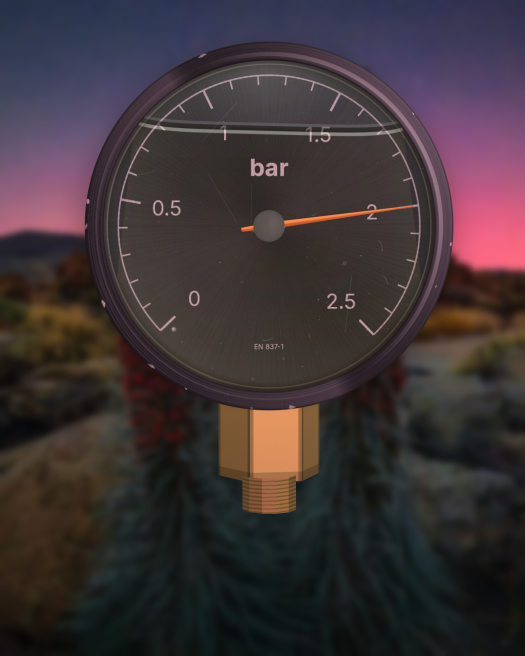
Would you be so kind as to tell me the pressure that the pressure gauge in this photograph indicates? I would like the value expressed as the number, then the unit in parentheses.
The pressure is 2 (bar)
